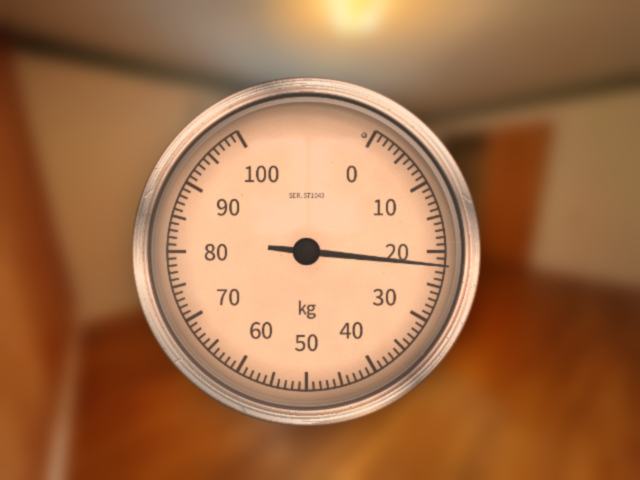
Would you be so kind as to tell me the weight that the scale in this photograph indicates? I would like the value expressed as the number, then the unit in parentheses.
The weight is 22 (kg)
